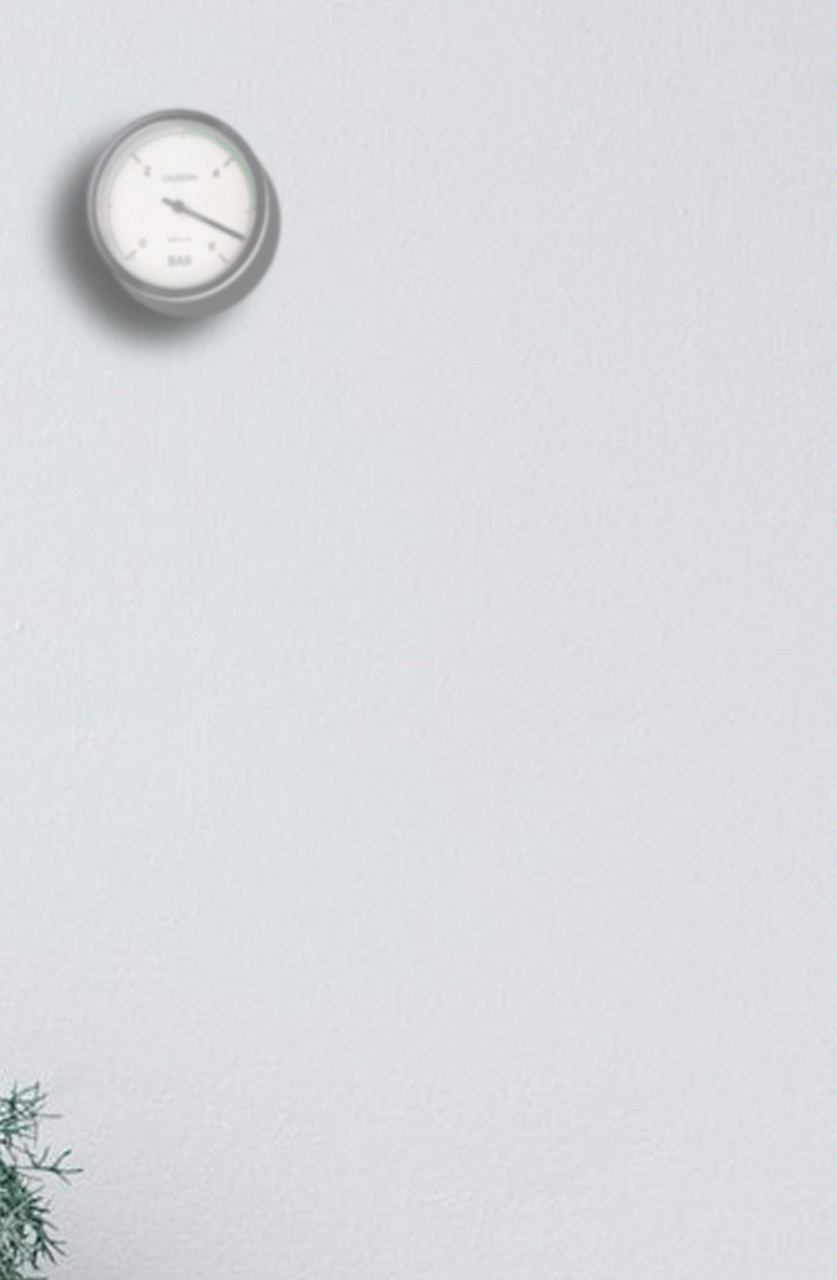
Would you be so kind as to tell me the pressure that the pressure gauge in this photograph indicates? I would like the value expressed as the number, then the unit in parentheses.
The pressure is 5.5 (bar)
